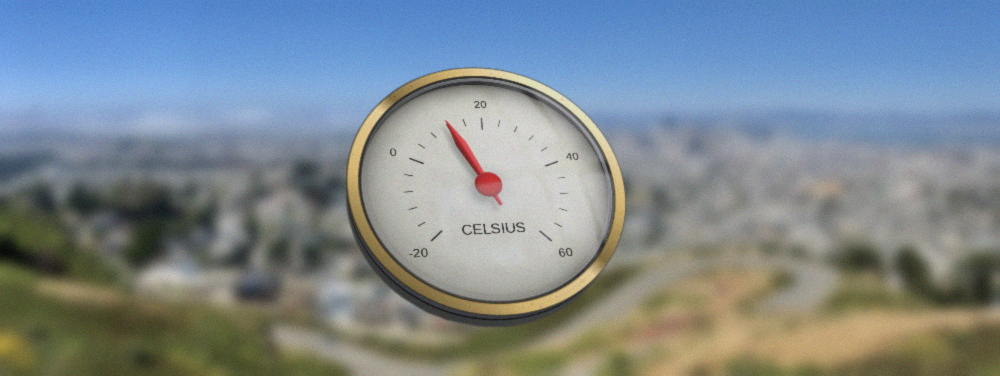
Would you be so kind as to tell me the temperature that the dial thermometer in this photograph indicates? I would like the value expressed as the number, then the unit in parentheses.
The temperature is 12 (°C)
